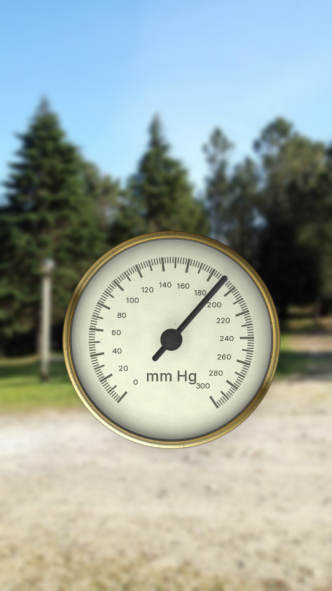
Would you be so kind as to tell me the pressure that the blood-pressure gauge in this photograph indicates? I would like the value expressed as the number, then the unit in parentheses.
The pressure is 190 (mmHg)
